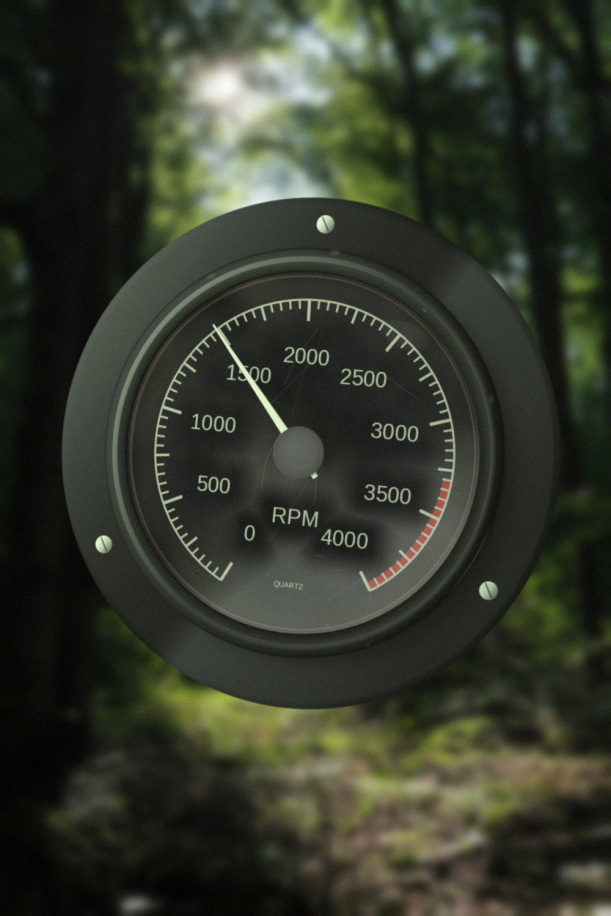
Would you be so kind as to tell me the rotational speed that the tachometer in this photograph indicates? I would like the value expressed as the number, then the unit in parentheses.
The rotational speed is 1500 (rpm)
